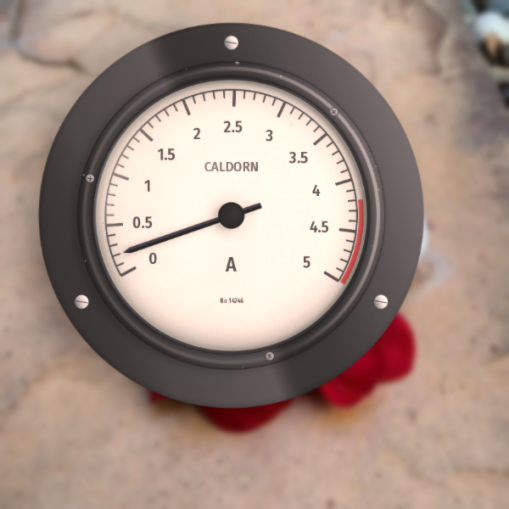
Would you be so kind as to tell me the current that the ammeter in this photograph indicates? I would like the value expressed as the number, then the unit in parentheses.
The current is 0.2 (A)
